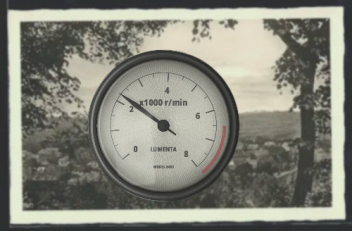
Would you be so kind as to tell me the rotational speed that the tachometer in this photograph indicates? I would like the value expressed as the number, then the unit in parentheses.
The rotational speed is 2250 (rpm)
